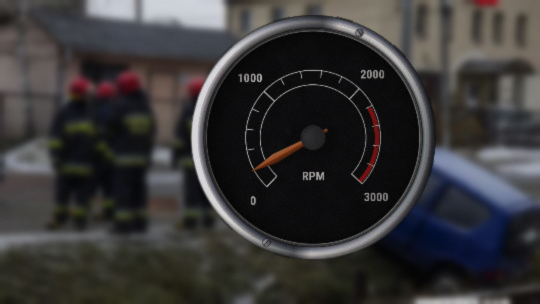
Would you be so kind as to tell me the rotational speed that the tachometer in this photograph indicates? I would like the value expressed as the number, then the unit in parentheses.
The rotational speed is 200 (rpm)
